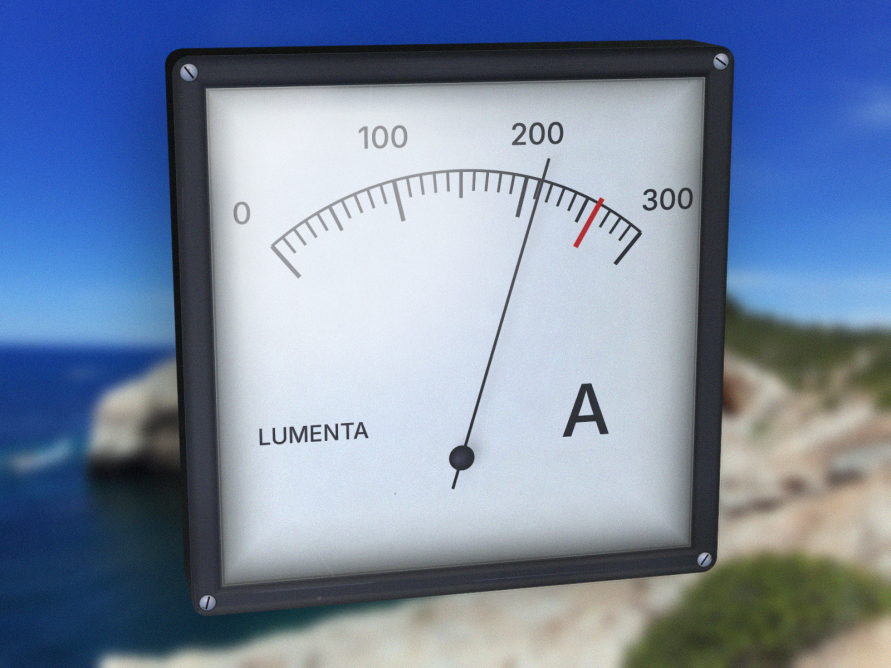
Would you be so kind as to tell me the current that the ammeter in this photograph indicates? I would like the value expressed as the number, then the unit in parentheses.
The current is 210 (A)
